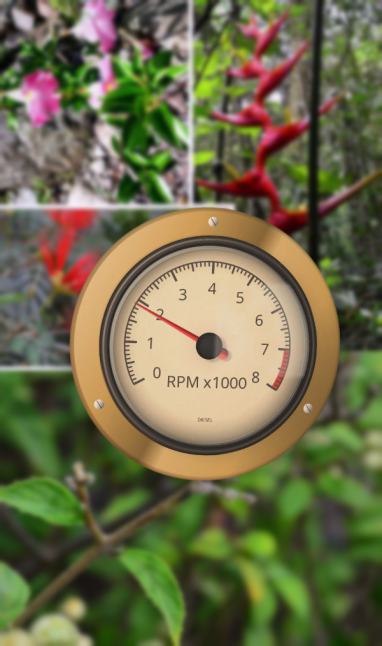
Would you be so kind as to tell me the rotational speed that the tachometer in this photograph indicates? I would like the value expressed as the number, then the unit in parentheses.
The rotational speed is 1900 (rpm)
